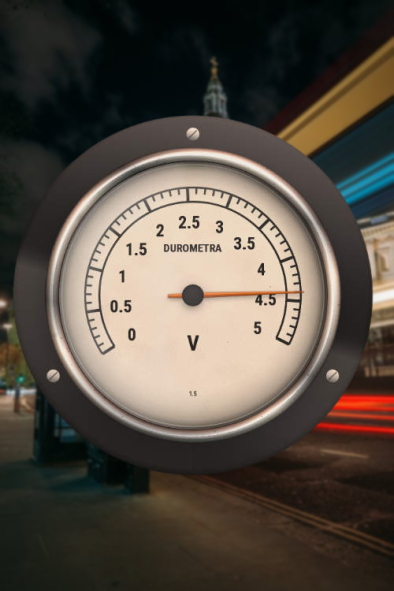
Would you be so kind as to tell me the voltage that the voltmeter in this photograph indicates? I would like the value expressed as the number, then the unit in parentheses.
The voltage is 4.4 (V)
